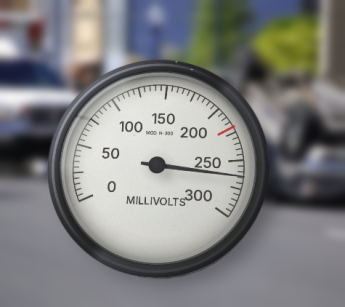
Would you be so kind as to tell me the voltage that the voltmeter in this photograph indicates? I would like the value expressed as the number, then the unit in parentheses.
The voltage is 265 (mV)
